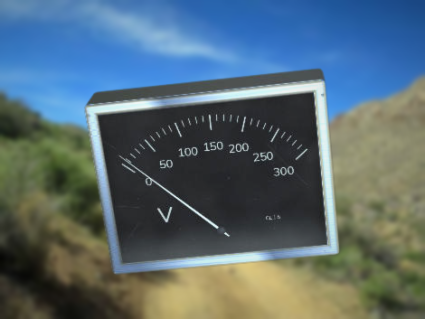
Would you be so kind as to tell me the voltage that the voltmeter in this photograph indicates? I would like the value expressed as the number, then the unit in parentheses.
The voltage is 10 (V)
